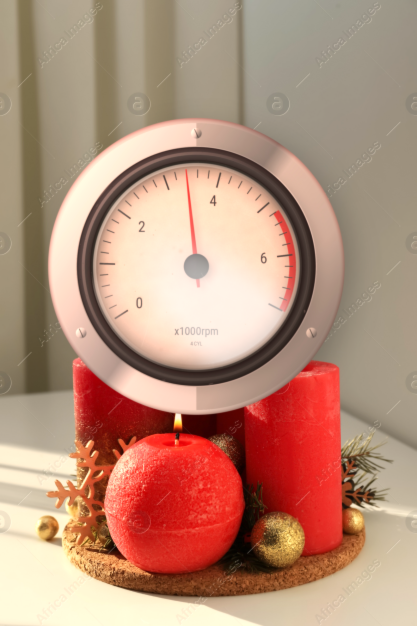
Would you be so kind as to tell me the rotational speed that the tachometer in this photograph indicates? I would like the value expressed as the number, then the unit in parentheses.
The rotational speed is 3400 (rpm)
